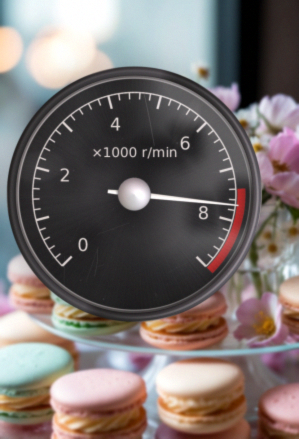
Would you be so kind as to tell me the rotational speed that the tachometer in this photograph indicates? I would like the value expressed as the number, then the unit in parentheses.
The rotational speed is 7700 (rpm)
